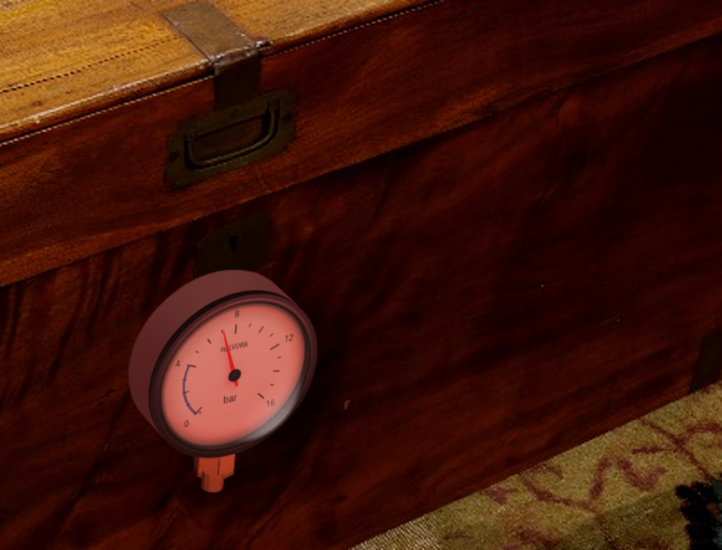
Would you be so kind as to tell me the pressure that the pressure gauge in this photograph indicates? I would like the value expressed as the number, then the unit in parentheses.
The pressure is 7 (bar)
